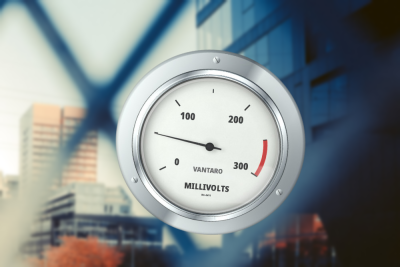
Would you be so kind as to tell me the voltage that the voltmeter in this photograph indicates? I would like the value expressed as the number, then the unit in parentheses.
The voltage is 50 (mV)
